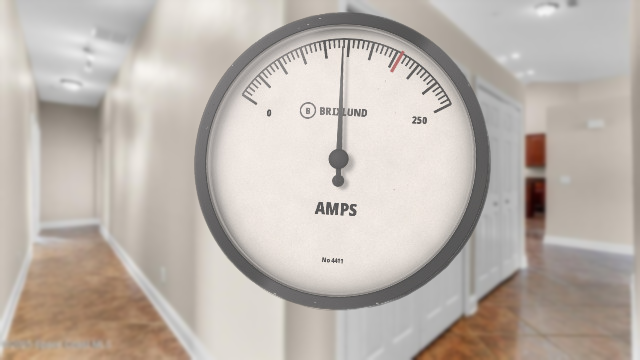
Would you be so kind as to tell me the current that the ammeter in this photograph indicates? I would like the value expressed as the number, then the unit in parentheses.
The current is 120 (A)
